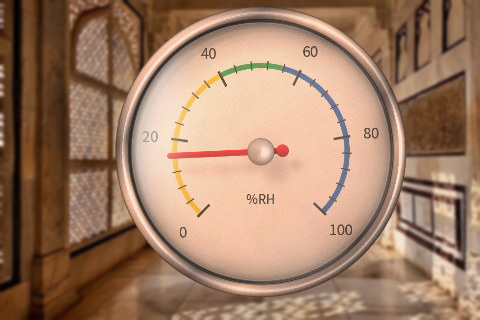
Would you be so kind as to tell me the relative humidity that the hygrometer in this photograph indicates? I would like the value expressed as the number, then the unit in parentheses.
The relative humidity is 16 (%)
